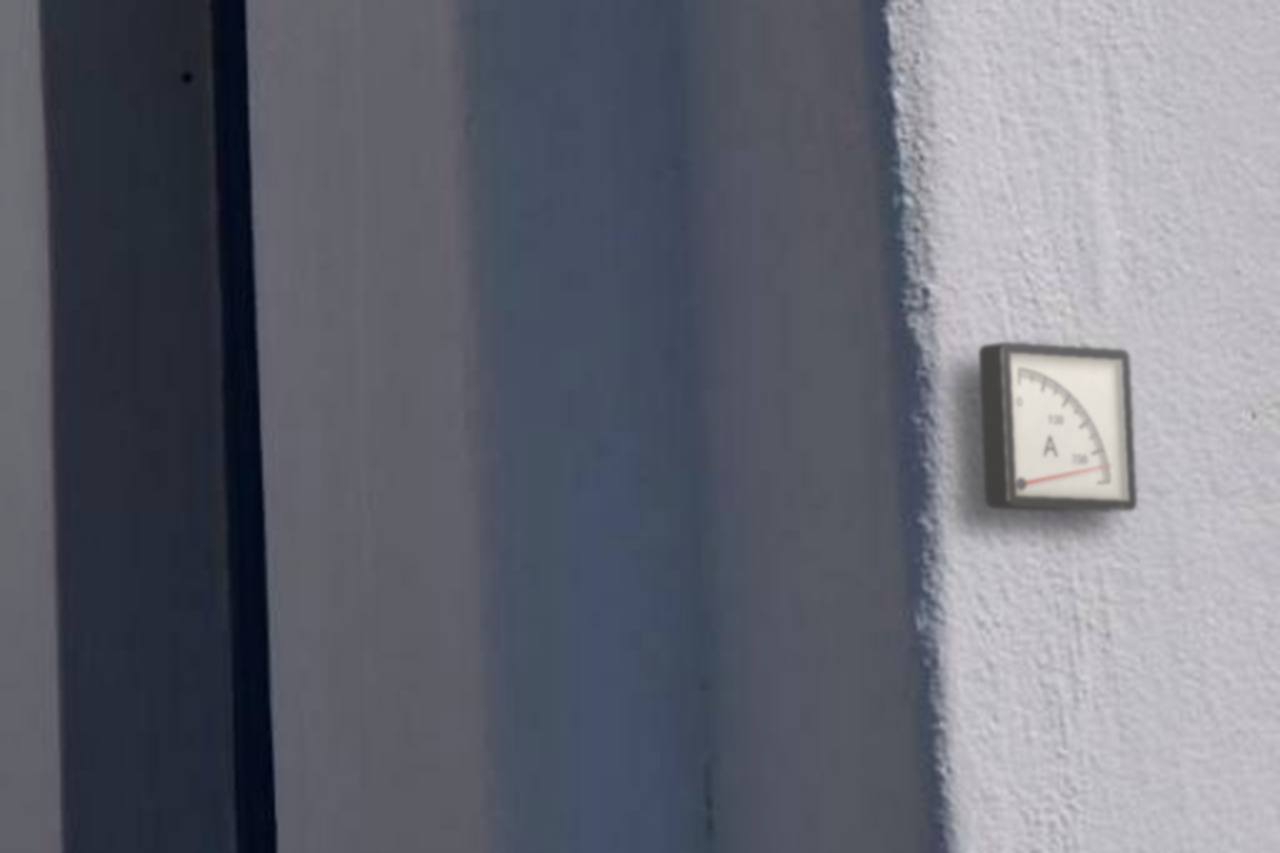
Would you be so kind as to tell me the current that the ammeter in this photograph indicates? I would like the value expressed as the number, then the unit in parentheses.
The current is 225 (A)
